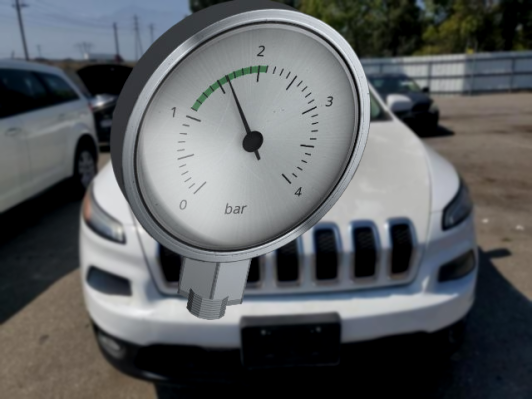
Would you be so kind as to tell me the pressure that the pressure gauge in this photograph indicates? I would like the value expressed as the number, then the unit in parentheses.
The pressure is 1.6 (bar)
